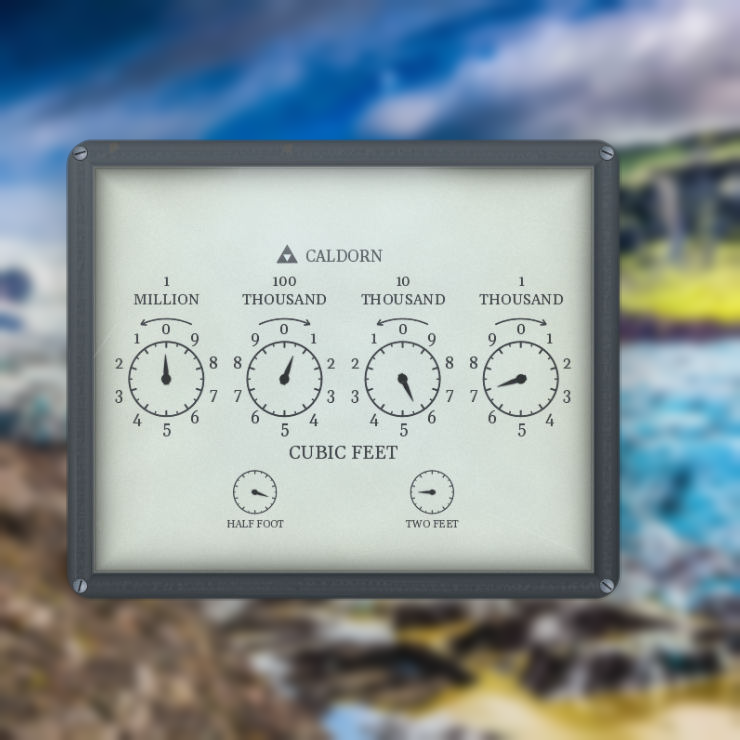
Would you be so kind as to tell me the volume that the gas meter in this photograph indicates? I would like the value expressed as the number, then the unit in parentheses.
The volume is 5700 (ft³)
